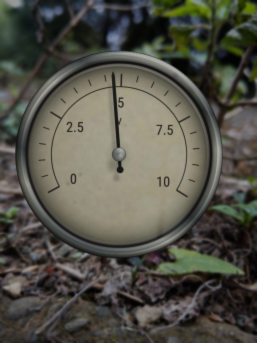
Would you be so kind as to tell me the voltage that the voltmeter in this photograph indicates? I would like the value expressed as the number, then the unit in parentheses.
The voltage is 4.75 (V)
